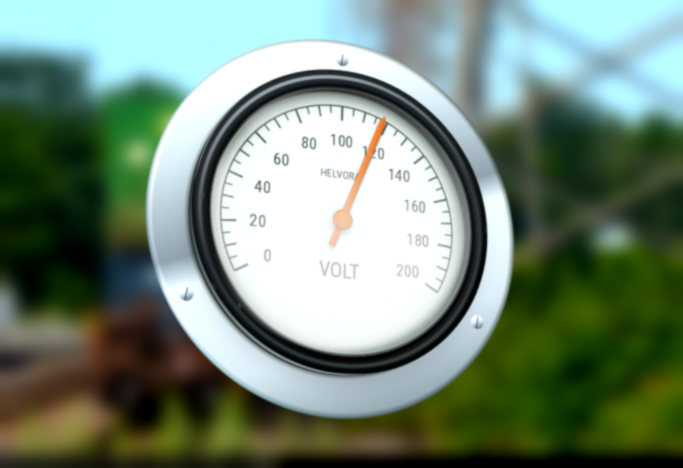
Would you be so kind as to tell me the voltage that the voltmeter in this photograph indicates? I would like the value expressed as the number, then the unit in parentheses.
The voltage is 117.5 (V)
